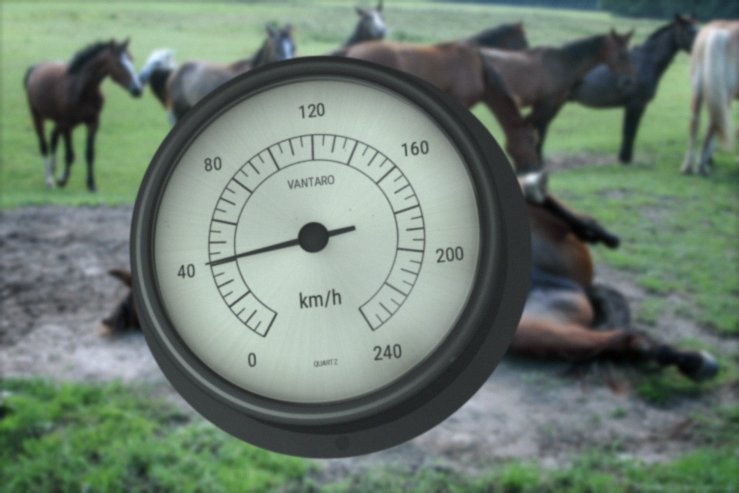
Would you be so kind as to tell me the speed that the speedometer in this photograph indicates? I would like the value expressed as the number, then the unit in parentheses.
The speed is 40 (km/h)
